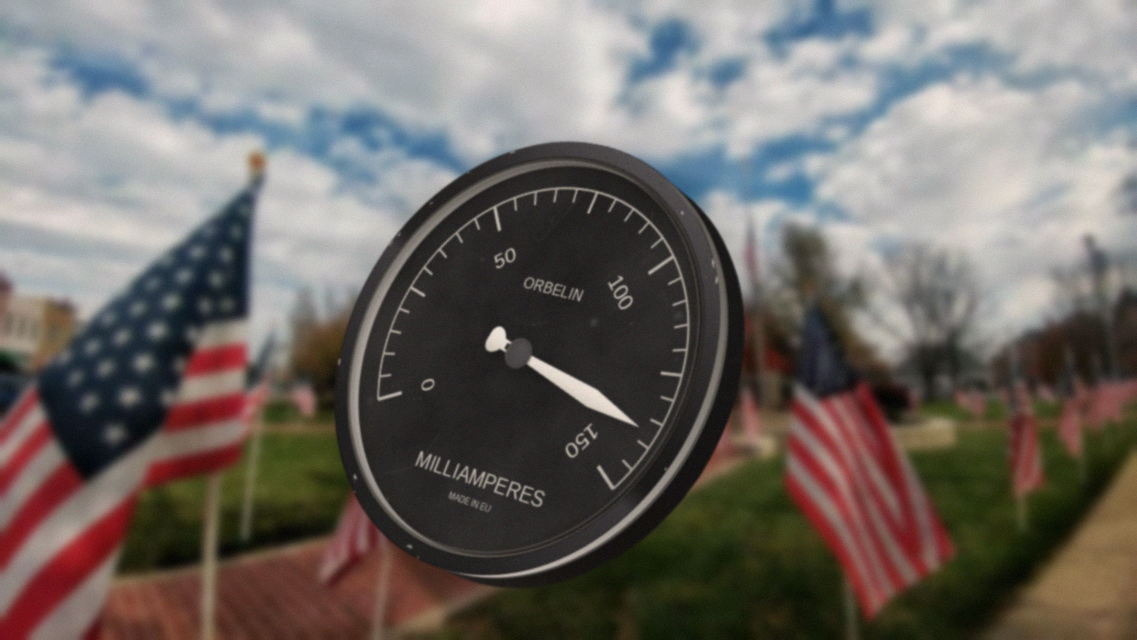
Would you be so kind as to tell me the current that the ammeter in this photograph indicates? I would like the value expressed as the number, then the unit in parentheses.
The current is 137.5 (mA)
